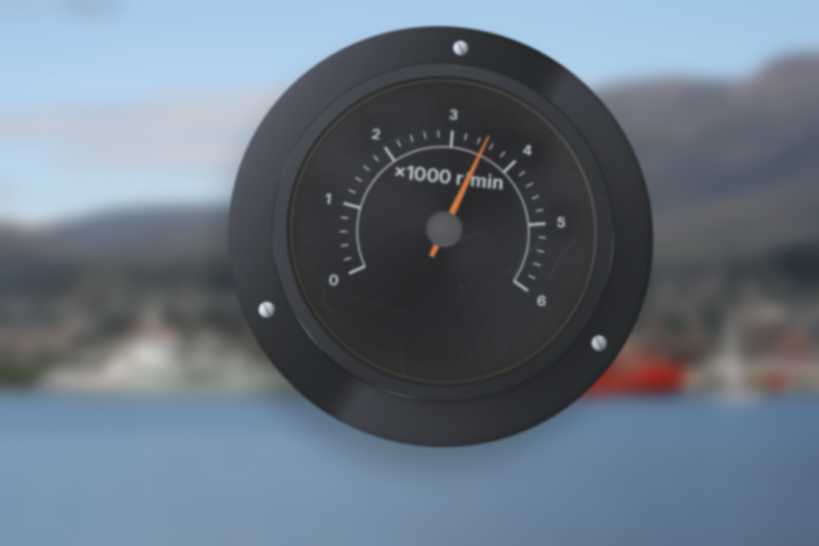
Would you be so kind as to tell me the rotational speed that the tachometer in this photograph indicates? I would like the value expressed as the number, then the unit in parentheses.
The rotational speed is 3500 (rpm)
